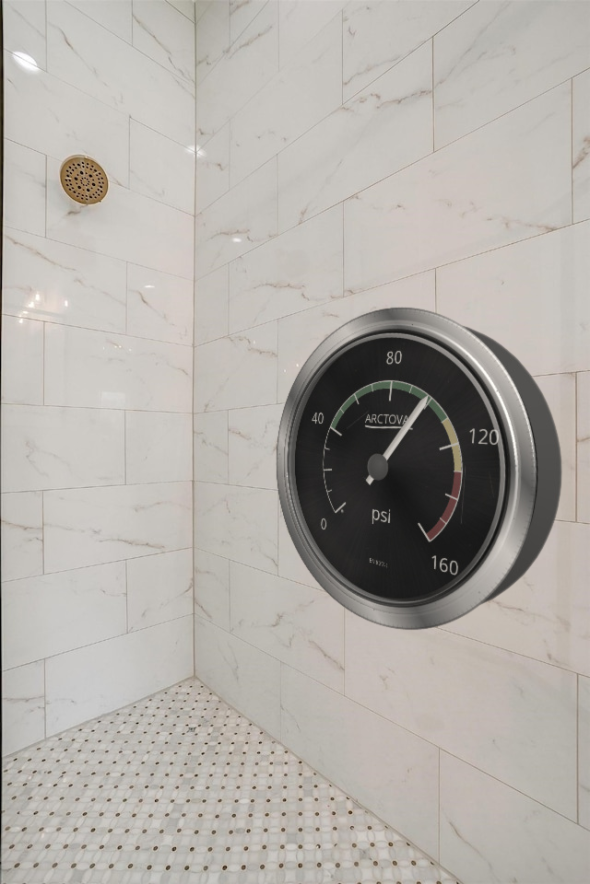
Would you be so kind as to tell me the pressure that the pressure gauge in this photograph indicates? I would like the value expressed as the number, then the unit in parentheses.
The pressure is 100 (psi)
